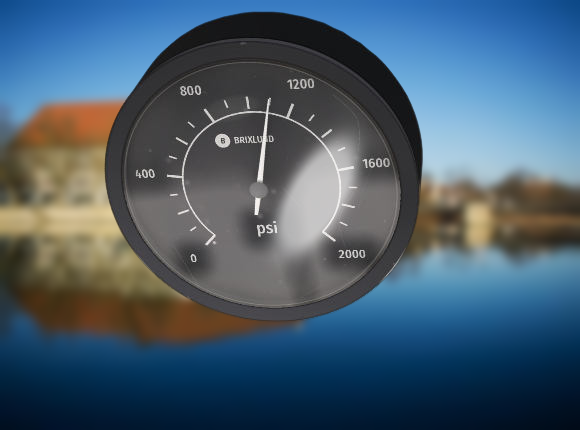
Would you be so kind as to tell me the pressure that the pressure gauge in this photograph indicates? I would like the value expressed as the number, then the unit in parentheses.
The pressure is 1100 (psi)
